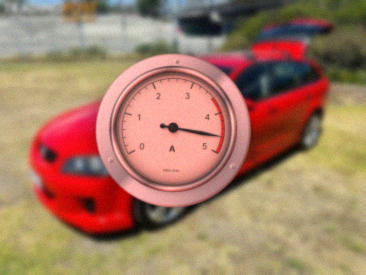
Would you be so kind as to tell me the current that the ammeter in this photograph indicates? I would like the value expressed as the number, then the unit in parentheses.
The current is 4.6 (A)
